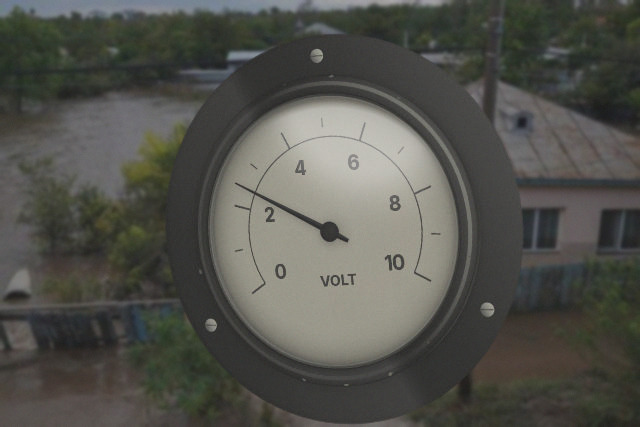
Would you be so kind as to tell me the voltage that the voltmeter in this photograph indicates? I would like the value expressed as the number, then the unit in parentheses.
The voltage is 2.5 (V)
